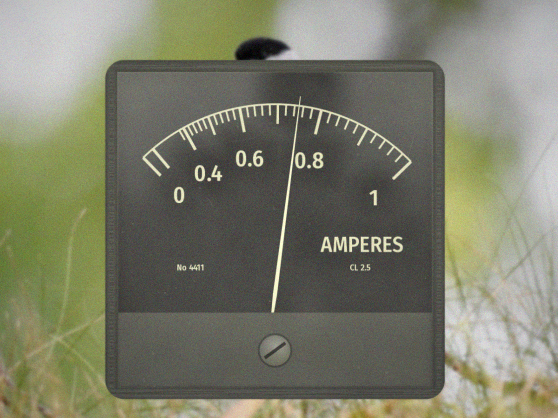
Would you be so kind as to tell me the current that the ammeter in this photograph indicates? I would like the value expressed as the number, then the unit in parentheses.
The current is 0.75 (A)
